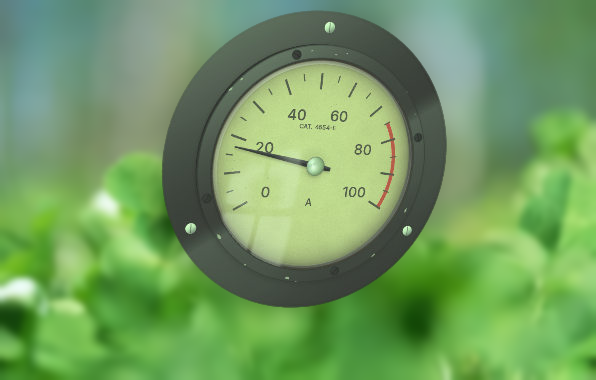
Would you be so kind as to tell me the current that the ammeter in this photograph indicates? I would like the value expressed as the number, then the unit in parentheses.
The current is 17.5 (A)
